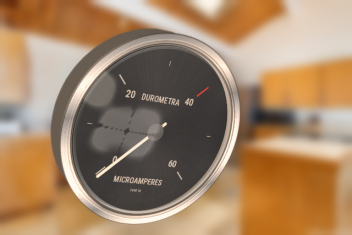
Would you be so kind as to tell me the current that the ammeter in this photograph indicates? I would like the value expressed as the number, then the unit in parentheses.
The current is 0 (µA)
